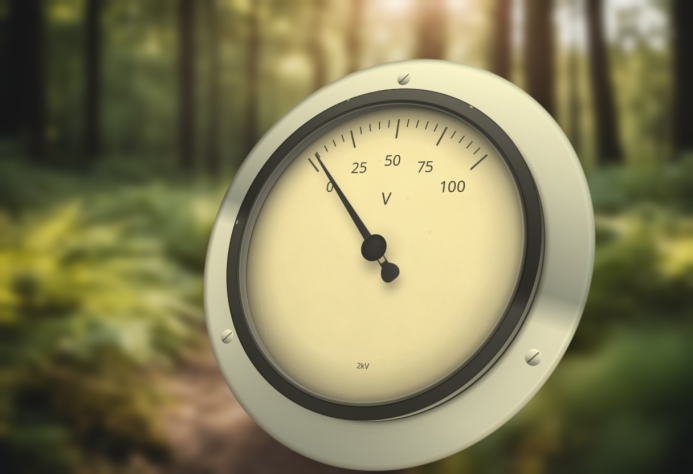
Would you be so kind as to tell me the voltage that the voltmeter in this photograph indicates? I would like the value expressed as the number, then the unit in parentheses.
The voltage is 5 (V)
